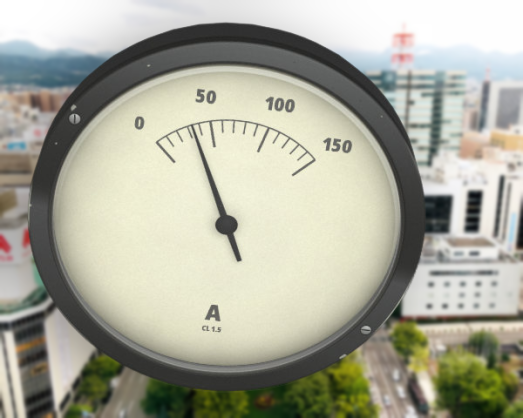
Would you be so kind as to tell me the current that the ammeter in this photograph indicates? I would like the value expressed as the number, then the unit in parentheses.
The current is 35 (A)
